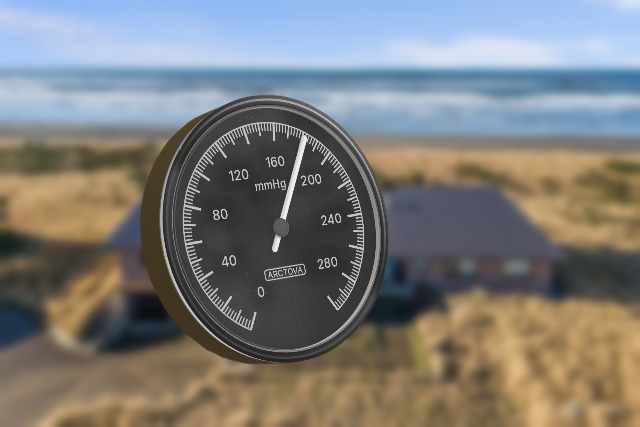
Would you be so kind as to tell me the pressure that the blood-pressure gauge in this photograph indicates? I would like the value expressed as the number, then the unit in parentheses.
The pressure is 180 (mmHg)
